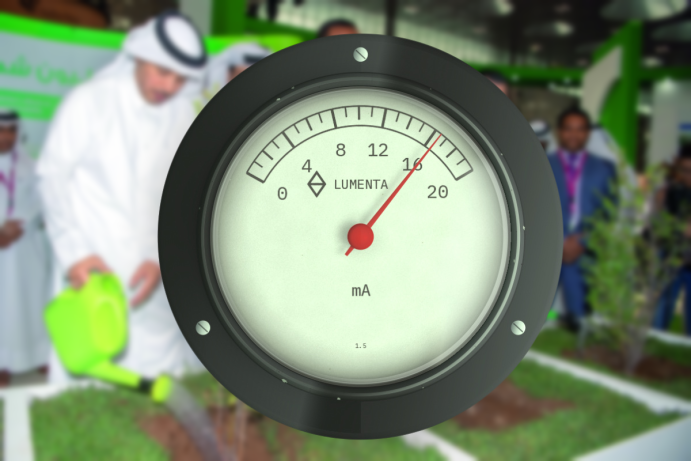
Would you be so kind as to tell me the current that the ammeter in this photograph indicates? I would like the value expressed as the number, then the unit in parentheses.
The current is 16.5 (mA)
